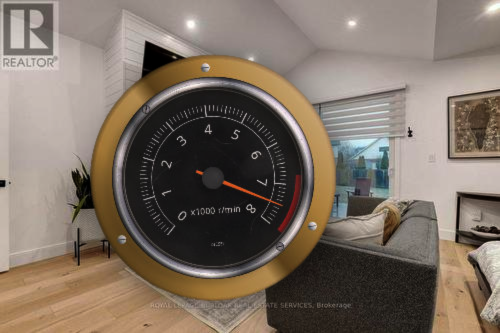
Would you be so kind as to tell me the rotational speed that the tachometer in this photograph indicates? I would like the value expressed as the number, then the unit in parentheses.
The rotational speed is 7500 (rpm)
